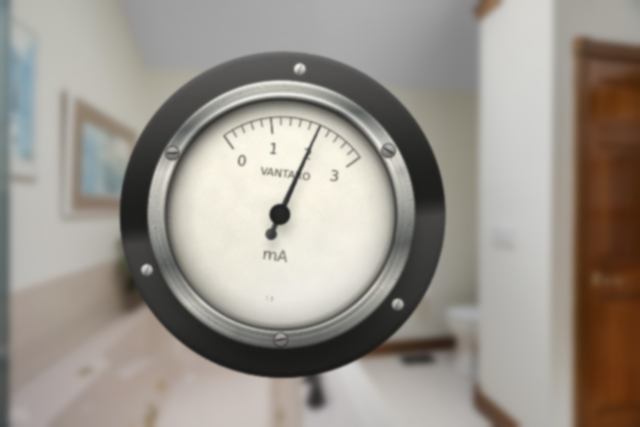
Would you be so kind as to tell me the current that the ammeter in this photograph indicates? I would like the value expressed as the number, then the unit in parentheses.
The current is 2 (mA)
